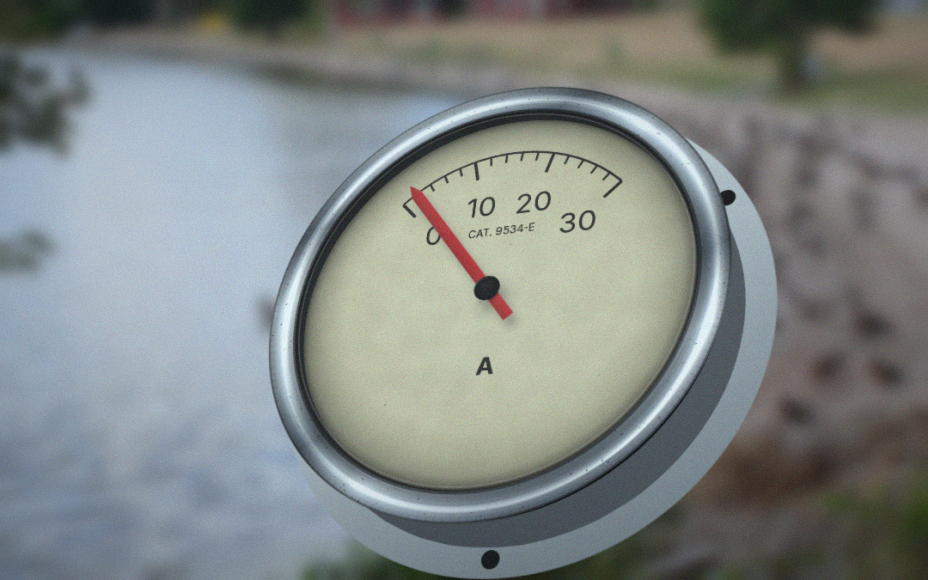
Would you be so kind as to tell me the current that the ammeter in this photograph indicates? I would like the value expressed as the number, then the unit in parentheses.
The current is 2 (A)
